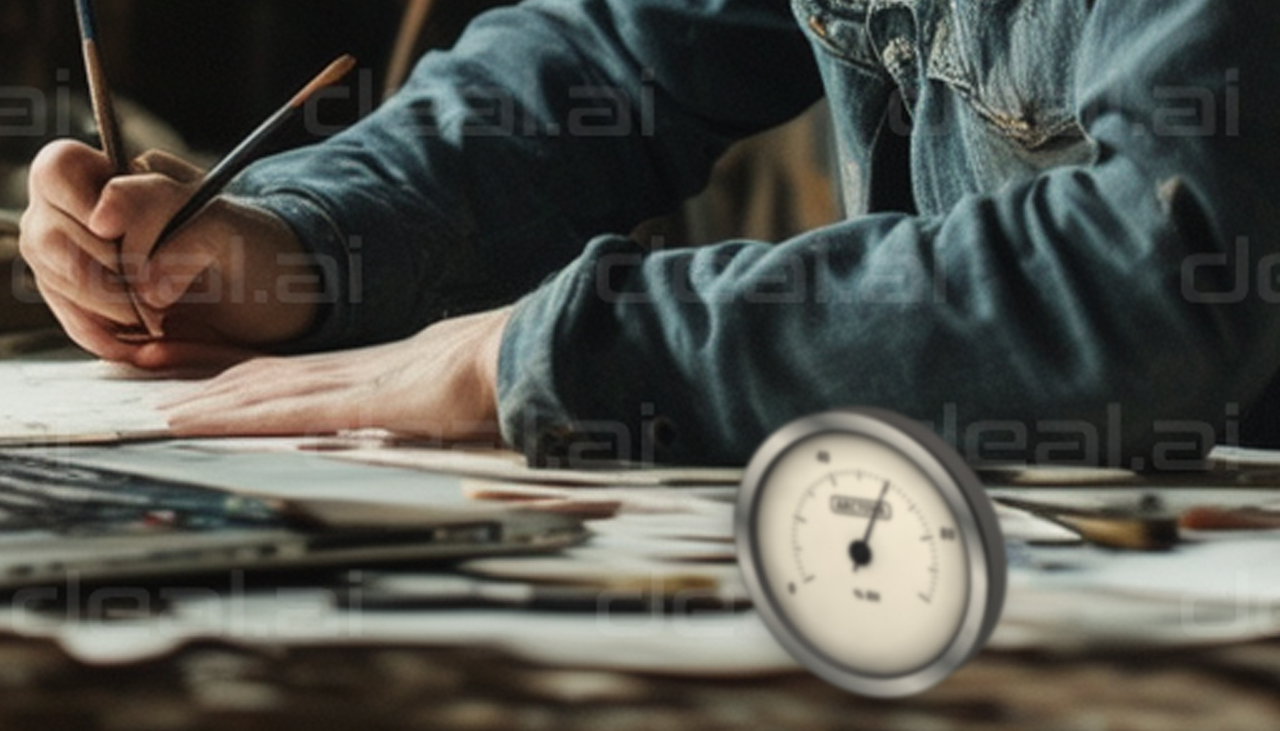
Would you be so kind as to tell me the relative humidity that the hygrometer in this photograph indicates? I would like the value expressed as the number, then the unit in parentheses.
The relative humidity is 60 (%)
